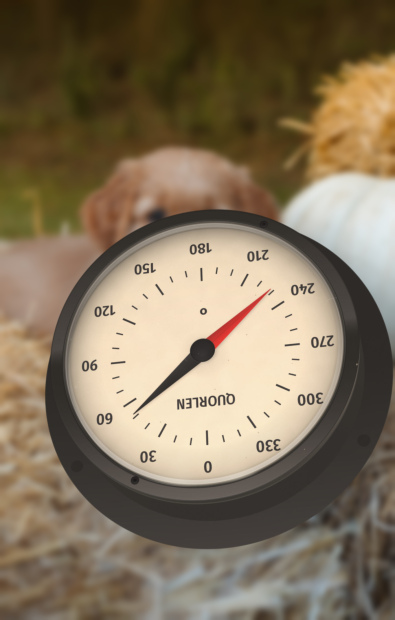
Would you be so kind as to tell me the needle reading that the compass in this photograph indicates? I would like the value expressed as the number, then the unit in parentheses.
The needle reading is 230 (°)
